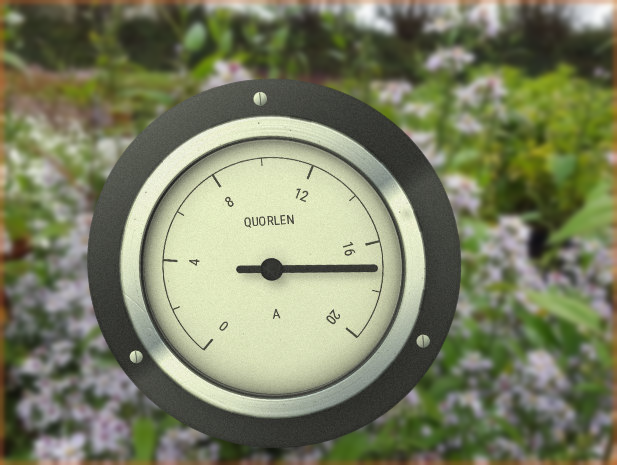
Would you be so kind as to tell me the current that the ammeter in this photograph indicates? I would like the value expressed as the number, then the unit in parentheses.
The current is 17 (A)
